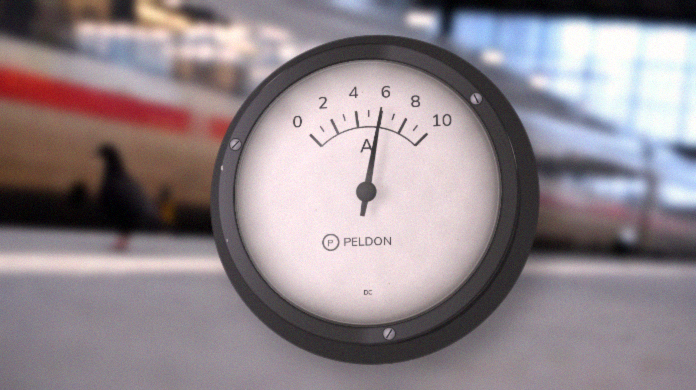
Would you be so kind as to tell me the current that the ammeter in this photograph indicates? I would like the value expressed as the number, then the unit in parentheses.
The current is 6 (A)
